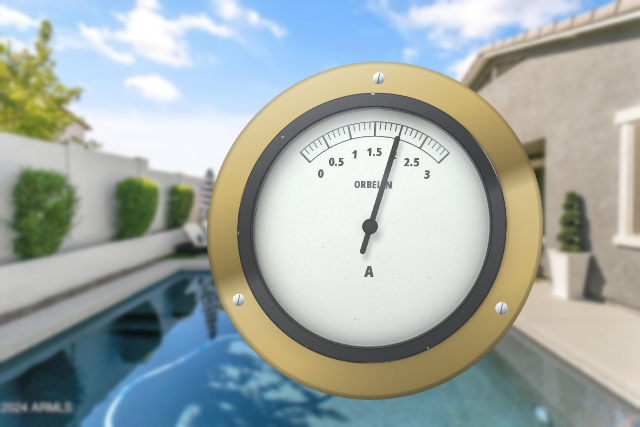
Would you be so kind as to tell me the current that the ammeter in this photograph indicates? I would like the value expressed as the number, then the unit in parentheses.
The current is 2 (A)
